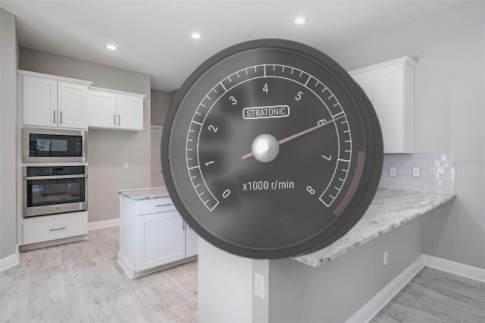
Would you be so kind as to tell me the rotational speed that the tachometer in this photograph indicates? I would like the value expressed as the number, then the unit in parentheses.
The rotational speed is 6100 (rpm)
